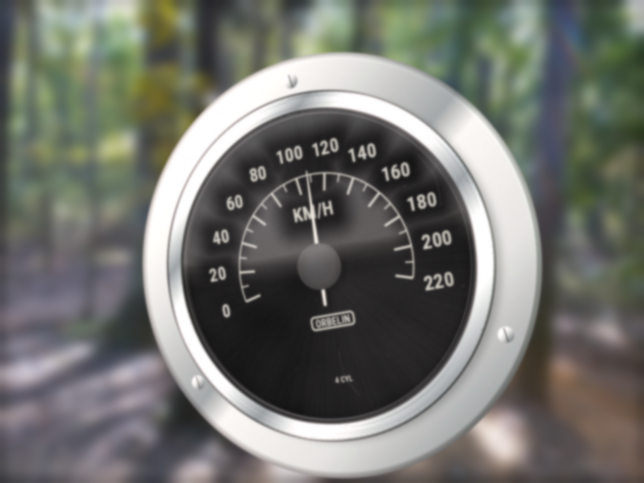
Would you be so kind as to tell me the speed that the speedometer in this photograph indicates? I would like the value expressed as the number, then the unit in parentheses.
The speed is 110 (km/h)
